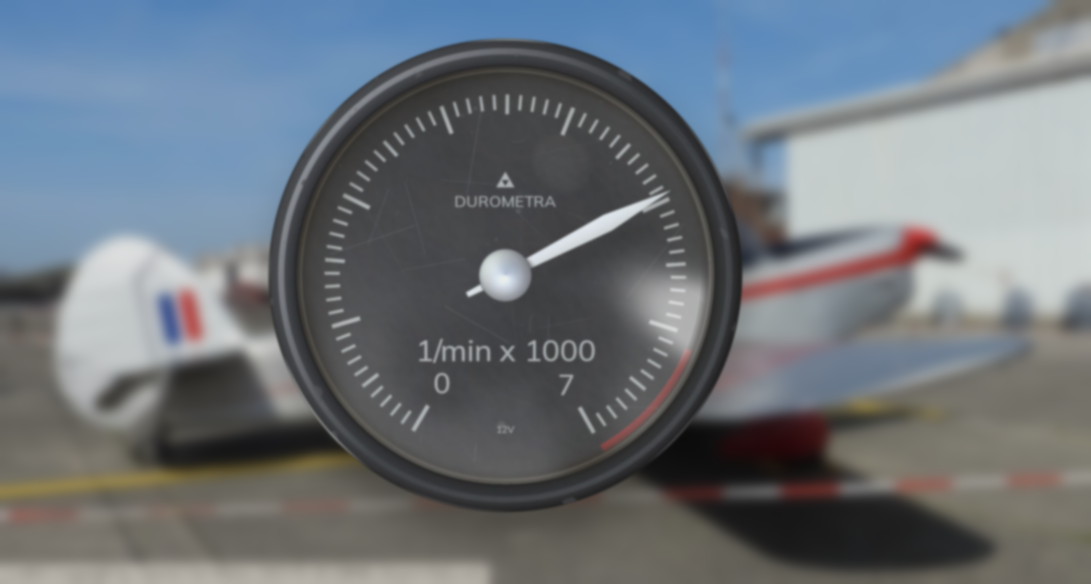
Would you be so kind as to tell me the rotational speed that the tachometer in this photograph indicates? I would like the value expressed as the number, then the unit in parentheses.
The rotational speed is 4950 (rpm)
